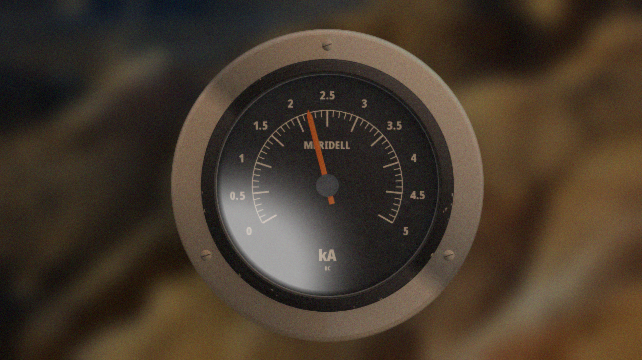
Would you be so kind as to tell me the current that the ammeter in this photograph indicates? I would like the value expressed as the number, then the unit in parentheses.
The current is 2.2 (kA)
